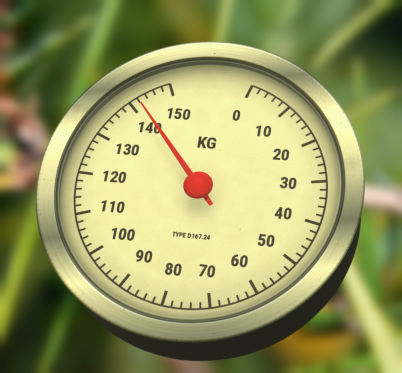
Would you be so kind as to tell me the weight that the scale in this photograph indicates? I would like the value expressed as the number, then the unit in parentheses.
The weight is 142 (kg)
